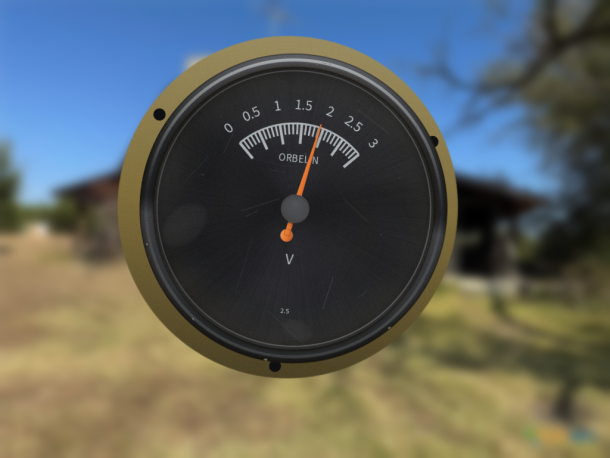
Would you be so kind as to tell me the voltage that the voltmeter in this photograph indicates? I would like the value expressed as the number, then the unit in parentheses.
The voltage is 1.9 (V)
